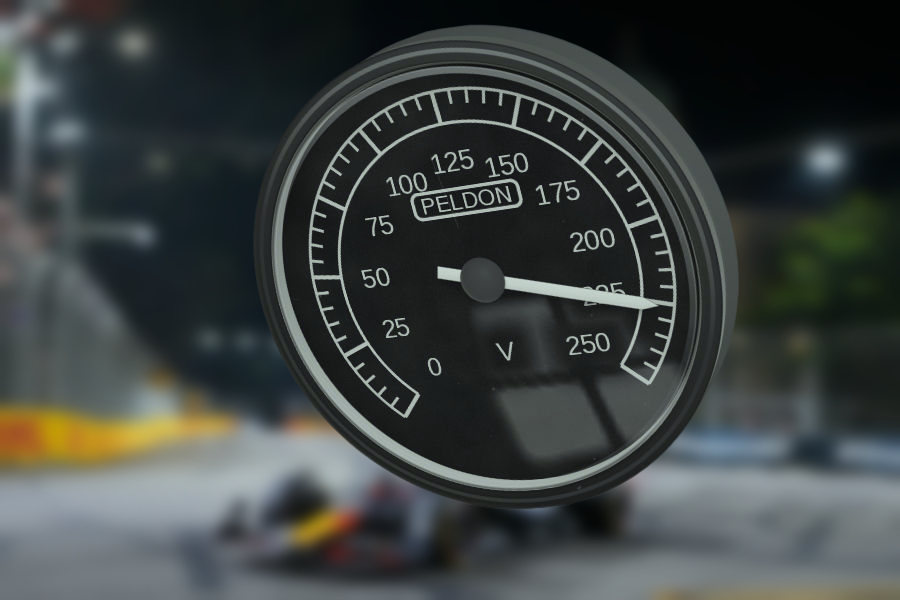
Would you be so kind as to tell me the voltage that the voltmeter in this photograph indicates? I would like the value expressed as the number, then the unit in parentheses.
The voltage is 225 (V)
